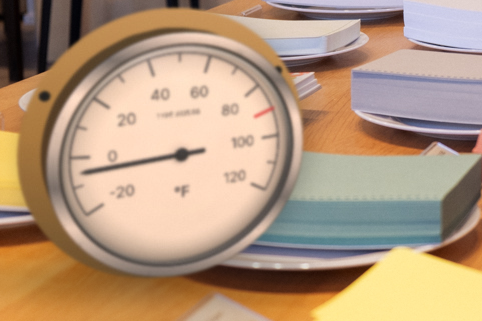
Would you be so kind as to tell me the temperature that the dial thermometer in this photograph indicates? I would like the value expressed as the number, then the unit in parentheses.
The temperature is -5 (°F)
